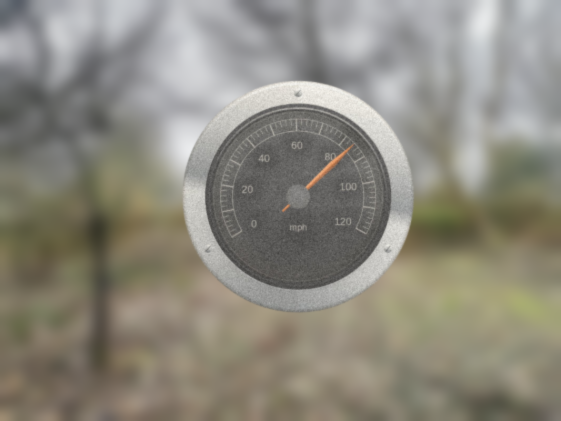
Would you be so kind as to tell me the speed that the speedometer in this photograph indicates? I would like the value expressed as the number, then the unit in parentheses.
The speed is 84 (mph)
